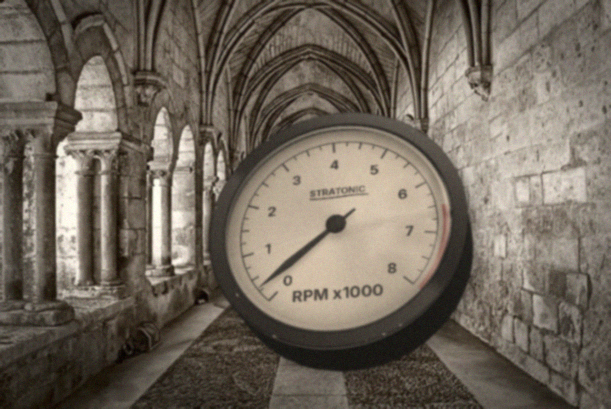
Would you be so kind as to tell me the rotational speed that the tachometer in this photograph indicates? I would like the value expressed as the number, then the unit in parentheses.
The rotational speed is 250 (rpm)
